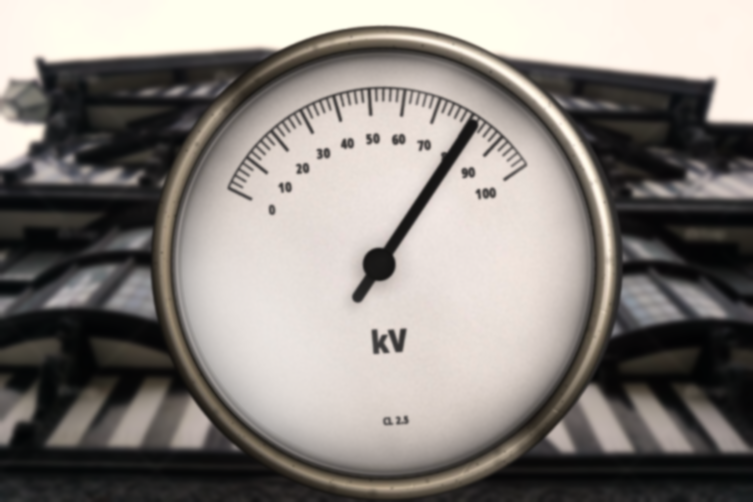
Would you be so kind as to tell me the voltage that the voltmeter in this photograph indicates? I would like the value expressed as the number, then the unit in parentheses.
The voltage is 82 (kV)
